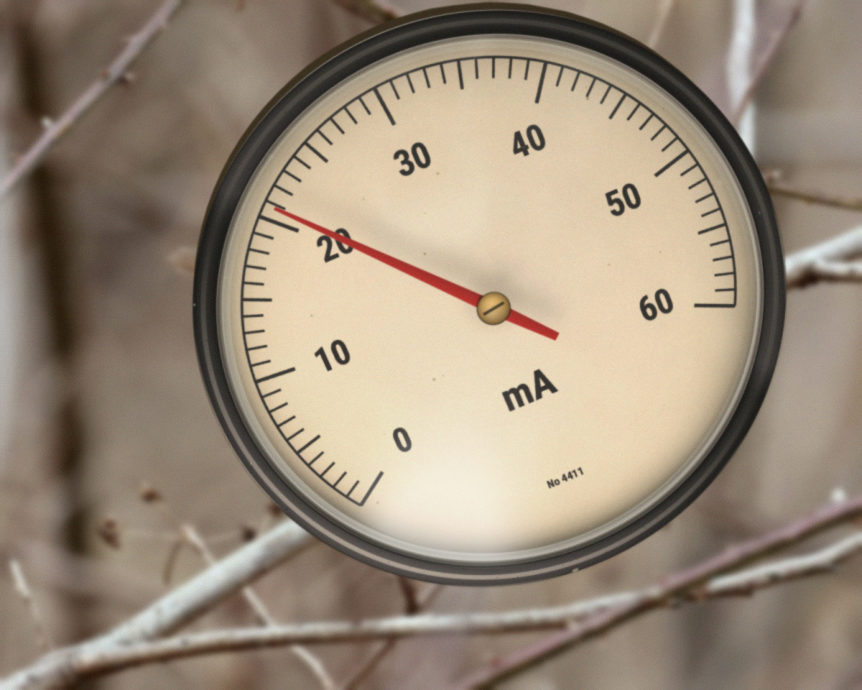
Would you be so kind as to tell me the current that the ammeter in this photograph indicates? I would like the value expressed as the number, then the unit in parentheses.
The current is 21 (mA)
